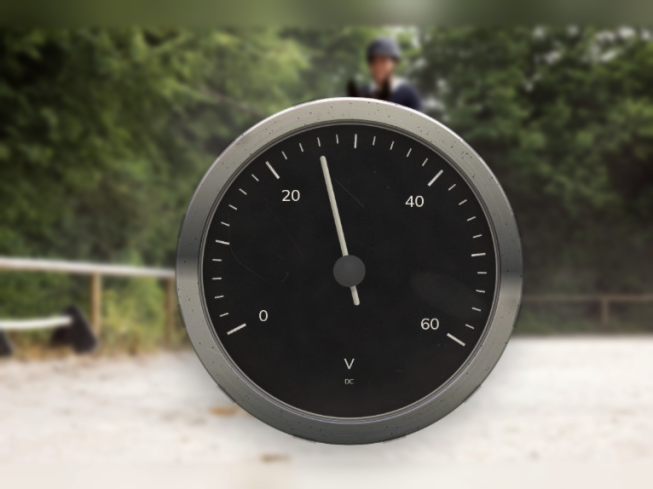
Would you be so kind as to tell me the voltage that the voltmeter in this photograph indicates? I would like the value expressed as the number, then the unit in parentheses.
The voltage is 26 (V)
